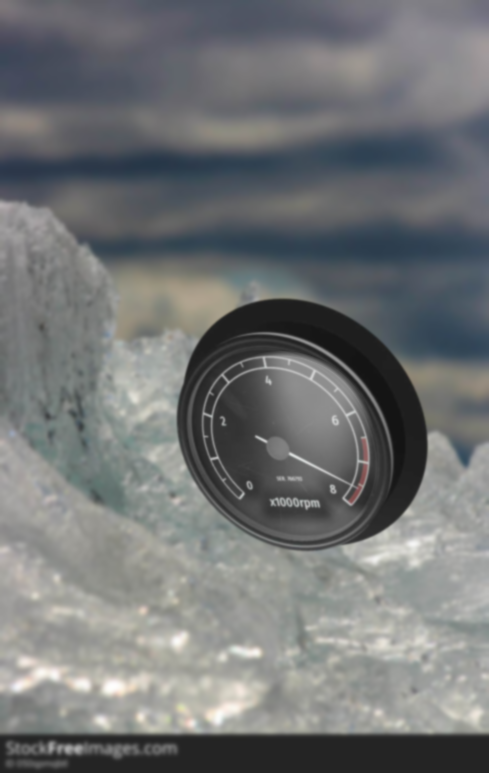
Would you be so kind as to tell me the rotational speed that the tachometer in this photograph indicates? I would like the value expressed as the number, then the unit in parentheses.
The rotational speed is 7500 (rpm)
